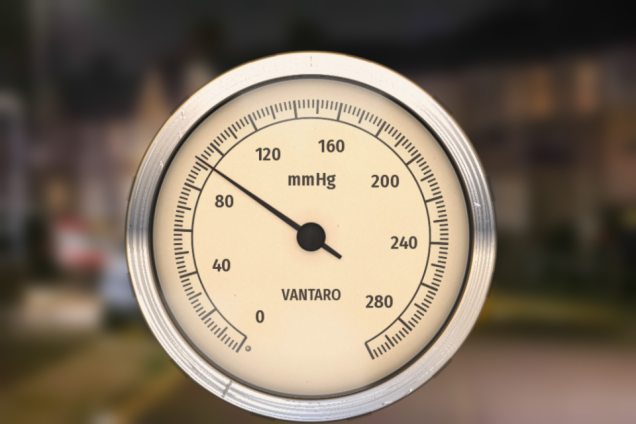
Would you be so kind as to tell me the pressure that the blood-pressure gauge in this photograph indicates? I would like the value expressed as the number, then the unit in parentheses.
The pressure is 92 (mmHg)
